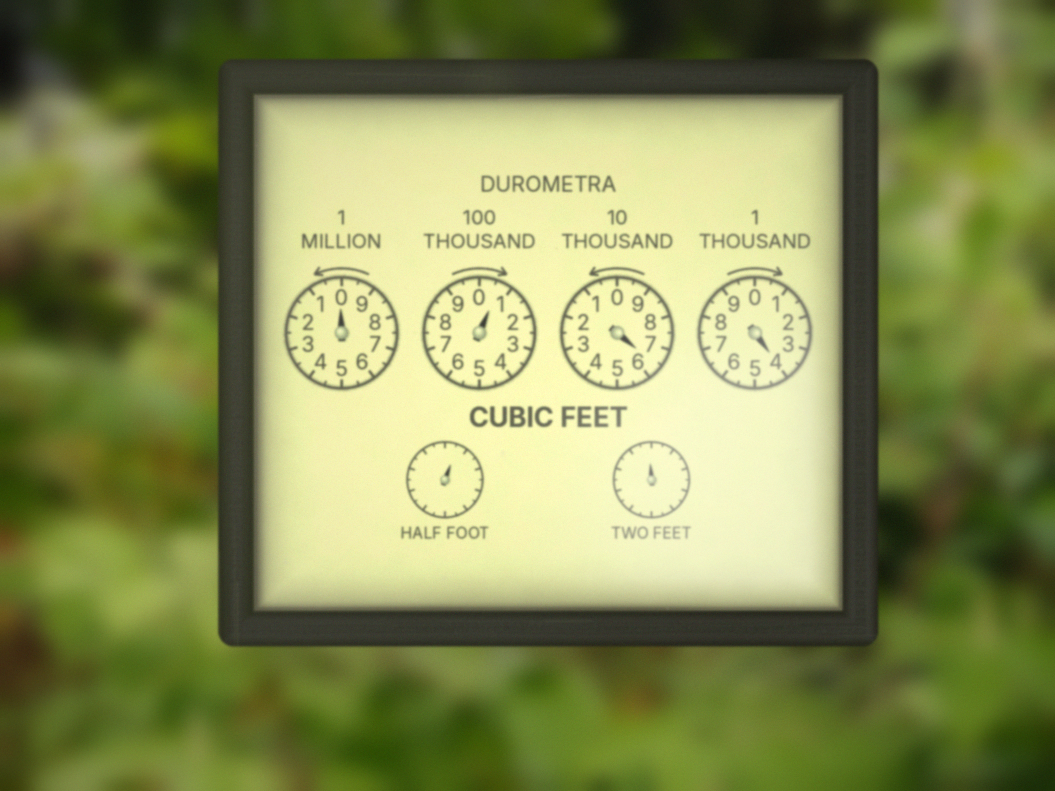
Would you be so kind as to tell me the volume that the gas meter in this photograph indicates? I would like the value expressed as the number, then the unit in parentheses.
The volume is 6400 (ft³)
